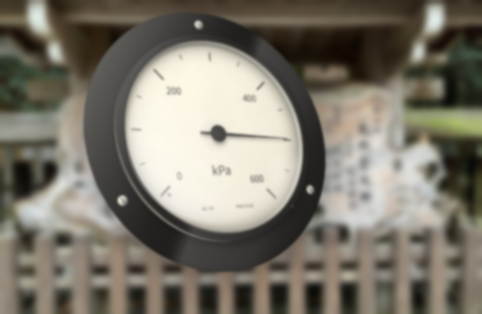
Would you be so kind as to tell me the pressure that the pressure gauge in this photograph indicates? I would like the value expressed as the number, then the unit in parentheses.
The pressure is 500 (kPa)
